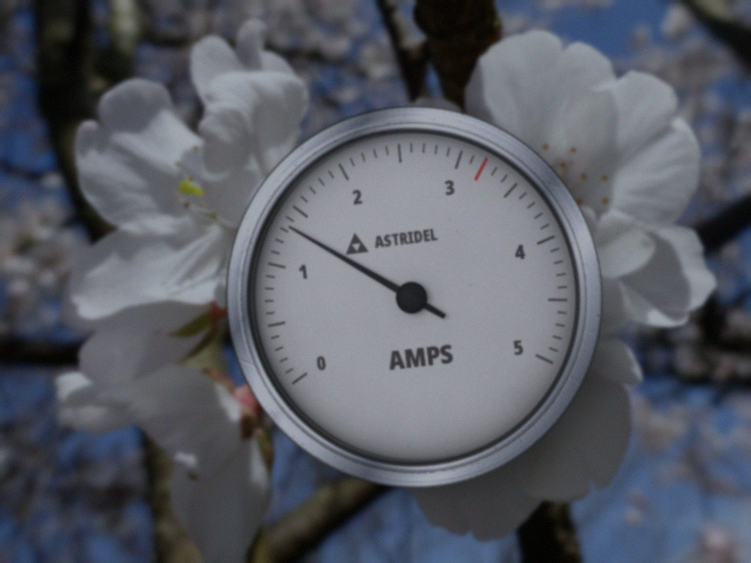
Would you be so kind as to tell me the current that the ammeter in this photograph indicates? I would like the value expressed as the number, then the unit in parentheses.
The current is 1.35 (A)
